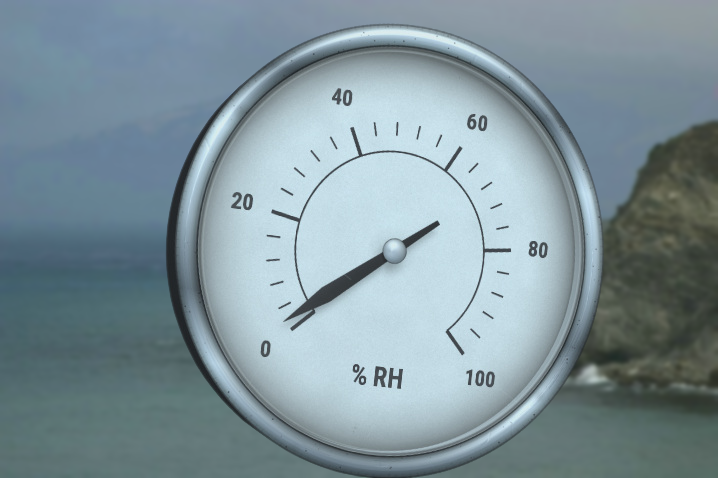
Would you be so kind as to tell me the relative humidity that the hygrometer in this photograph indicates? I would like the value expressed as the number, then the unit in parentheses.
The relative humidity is 2 (%)
